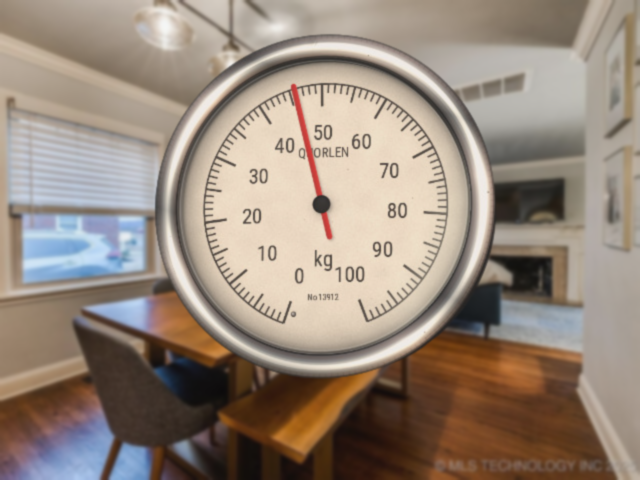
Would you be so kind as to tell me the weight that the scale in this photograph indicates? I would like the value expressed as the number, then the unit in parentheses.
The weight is 46 (kg)
